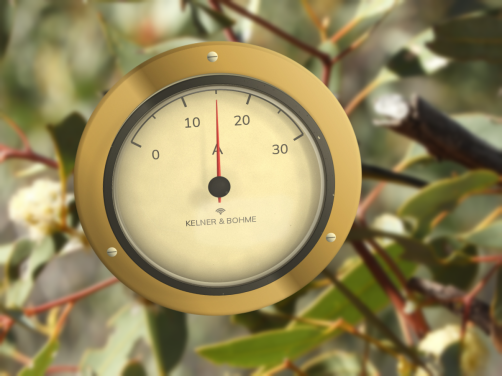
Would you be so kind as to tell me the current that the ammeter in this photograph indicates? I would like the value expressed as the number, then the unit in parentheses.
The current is 15 (A)
